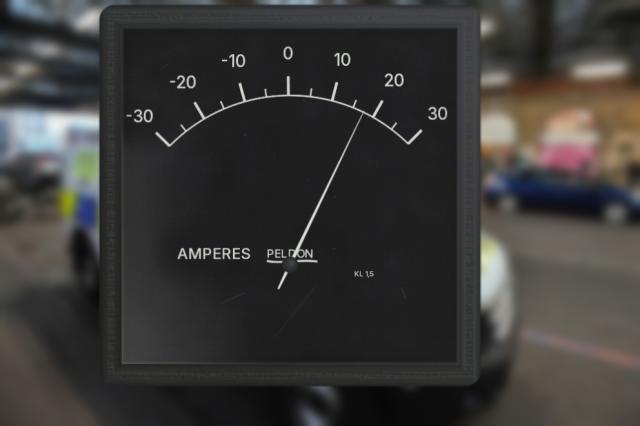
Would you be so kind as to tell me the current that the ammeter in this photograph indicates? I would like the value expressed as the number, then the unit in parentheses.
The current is 17.5 (A)
